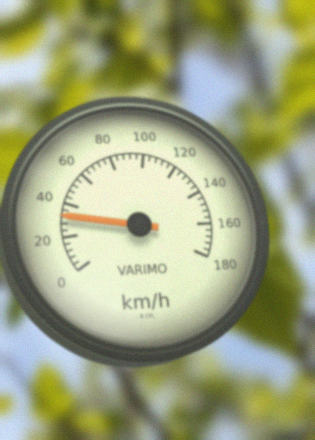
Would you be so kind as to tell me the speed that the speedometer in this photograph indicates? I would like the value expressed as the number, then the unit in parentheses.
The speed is 32 (km/h)
